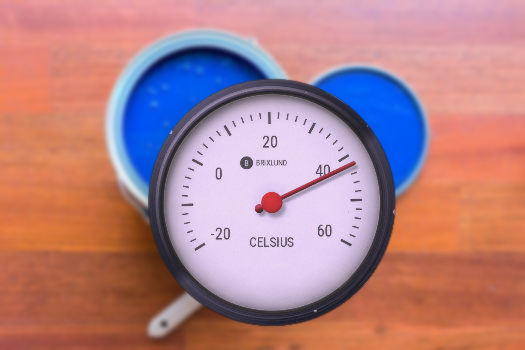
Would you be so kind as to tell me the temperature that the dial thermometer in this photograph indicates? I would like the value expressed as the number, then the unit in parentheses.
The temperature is 42 (°C)
